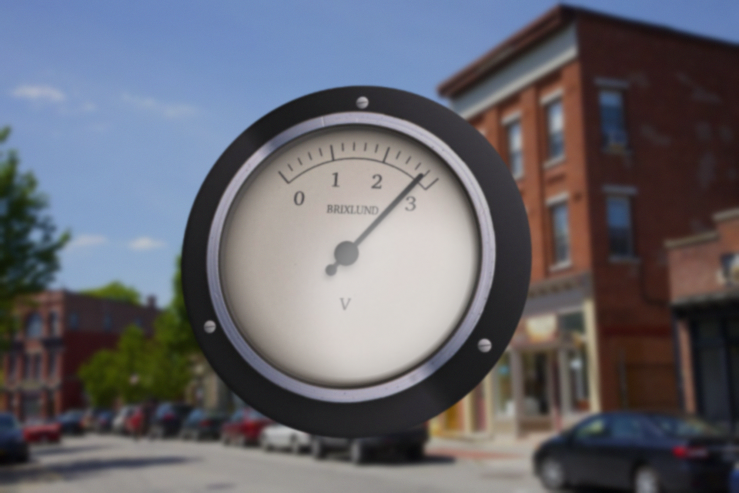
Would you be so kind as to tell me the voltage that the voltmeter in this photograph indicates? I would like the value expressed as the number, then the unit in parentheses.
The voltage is 2.8 (V)
